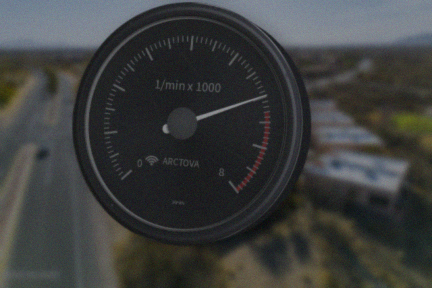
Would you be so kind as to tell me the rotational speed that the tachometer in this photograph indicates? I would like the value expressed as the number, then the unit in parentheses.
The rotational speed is 6000 (rpm)
